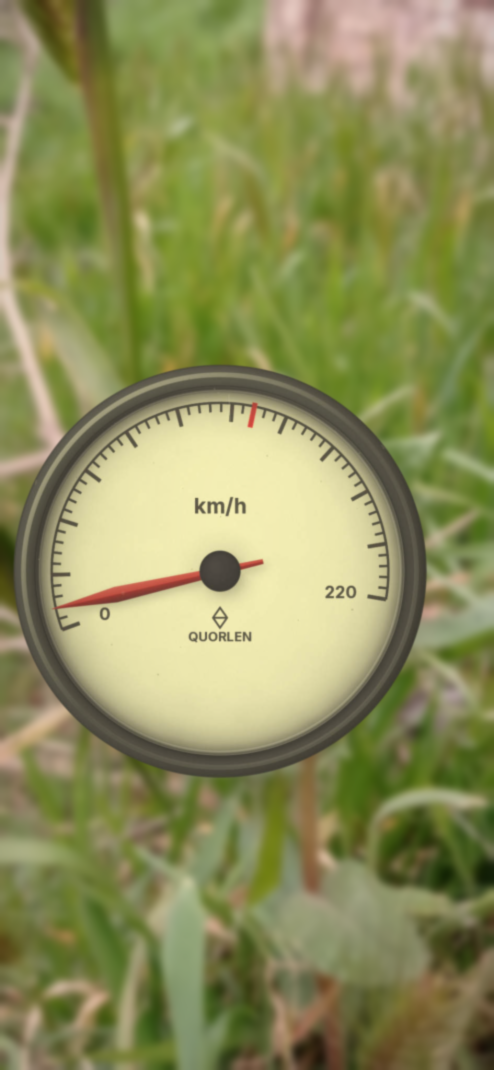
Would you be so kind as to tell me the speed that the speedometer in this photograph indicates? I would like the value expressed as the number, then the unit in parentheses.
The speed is 8 (km/h)
